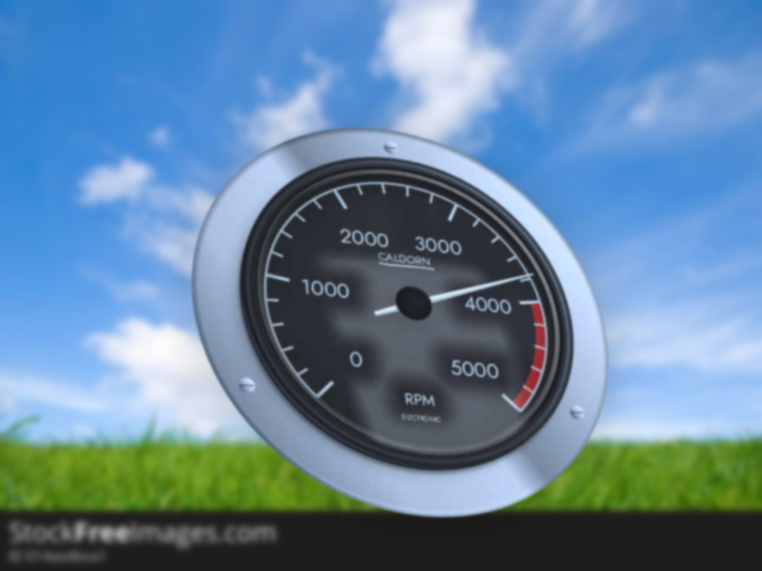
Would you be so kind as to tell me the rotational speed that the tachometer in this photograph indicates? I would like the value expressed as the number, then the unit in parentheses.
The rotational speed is 3800 (rpm)
